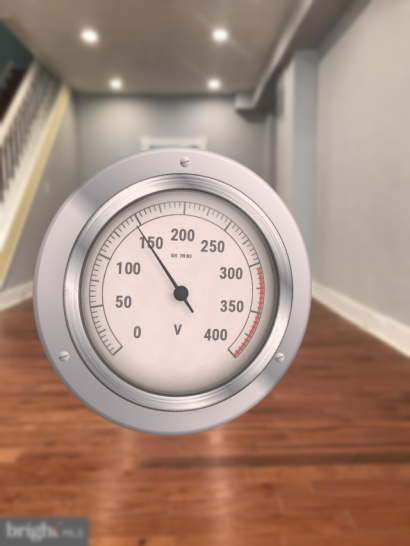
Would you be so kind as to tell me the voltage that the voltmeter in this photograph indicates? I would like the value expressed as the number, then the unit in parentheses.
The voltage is 145 (V)
